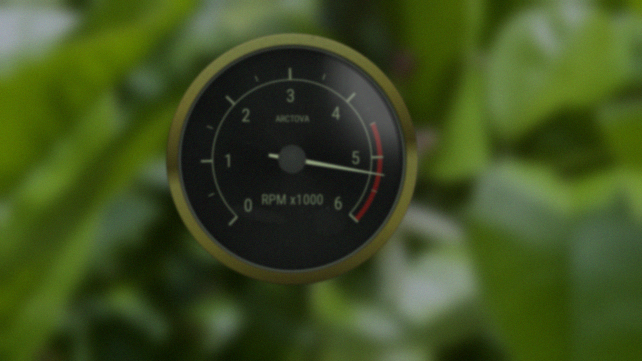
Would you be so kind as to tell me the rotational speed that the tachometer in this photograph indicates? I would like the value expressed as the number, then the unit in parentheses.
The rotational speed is 5250 (rpm)
